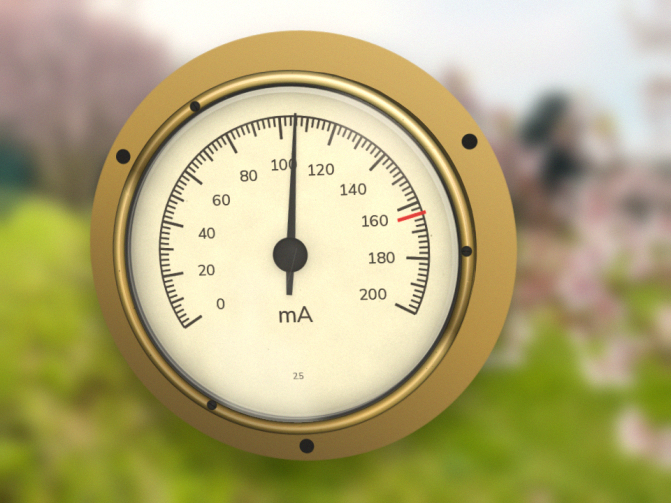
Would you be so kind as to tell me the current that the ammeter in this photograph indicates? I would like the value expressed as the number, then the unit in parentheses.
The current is 106 (mA)
